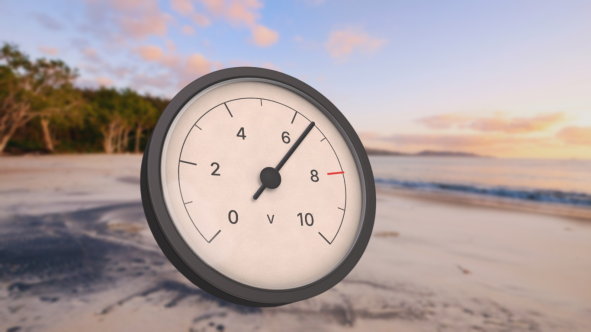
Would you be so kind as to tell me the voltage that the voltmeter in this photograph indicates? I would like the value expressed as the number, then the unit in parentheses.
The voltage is 6.5 (V)
